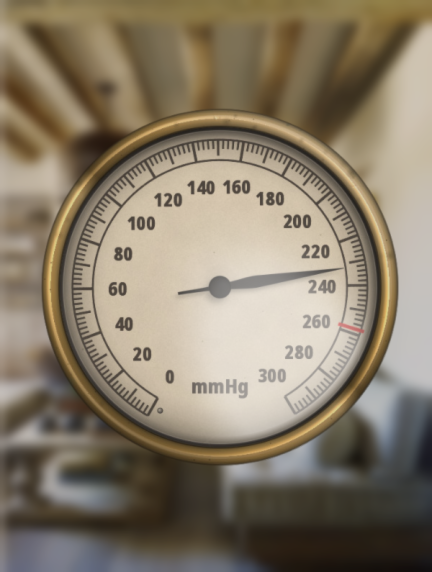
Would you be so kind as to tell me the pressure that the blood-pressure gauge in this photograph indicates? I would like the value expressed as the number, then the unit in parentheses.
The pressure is 232 (mmHg)
